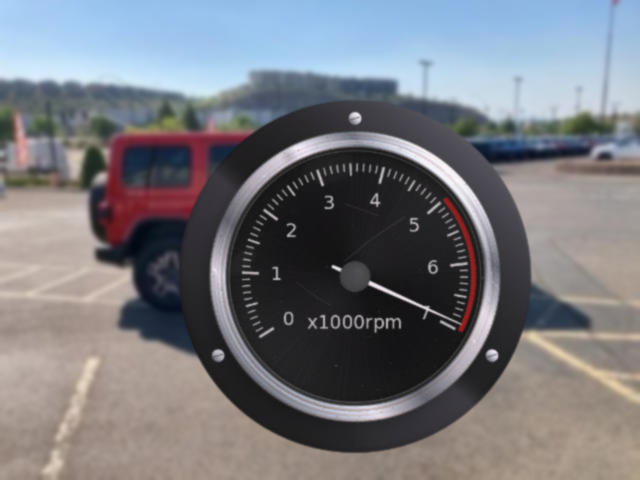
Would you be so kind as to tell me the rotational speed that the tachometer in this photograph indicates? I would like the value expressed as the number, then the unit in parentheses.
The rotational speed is 6900 (rpm)
